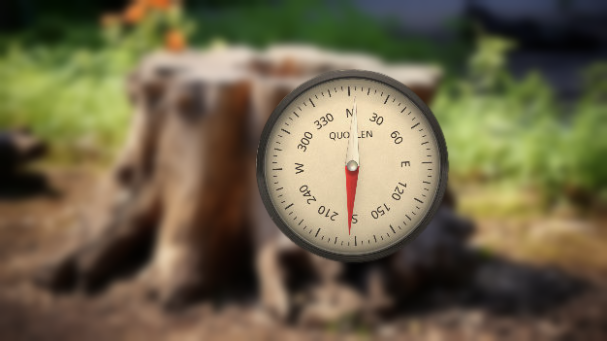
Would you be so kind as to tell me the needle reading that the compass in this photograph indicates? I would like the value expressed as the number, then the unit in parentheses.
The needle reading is 185 (°)
